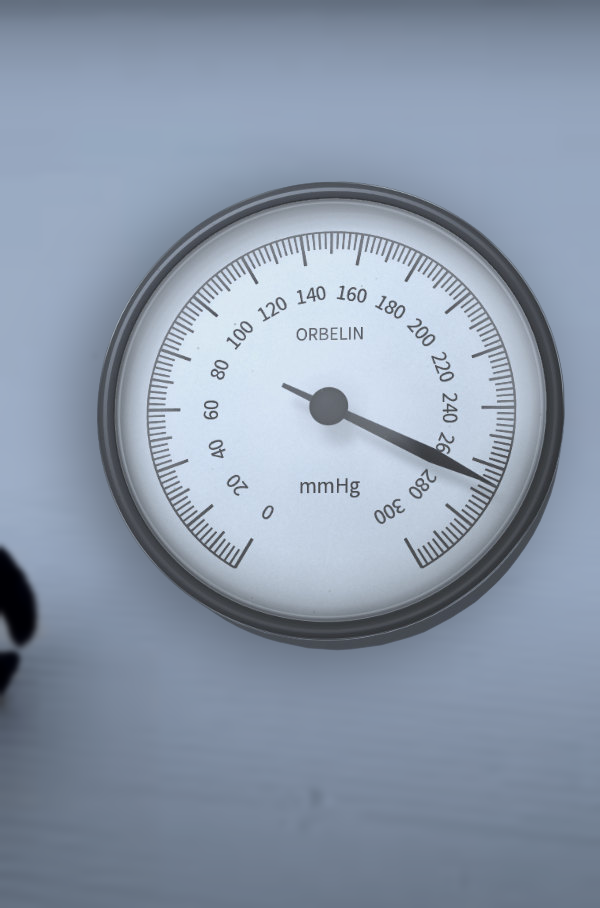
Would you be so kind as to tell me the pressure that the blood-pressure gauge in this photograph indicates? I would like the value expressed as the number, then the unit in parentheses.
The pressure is 266 (mmHg)
